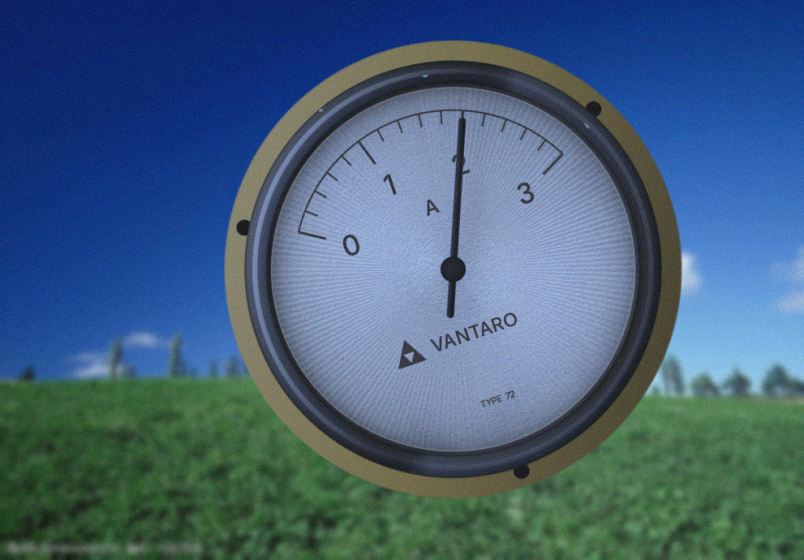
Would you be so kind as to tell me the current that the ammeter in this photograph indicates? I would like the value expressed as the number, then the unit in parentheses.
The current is 2 (A)
